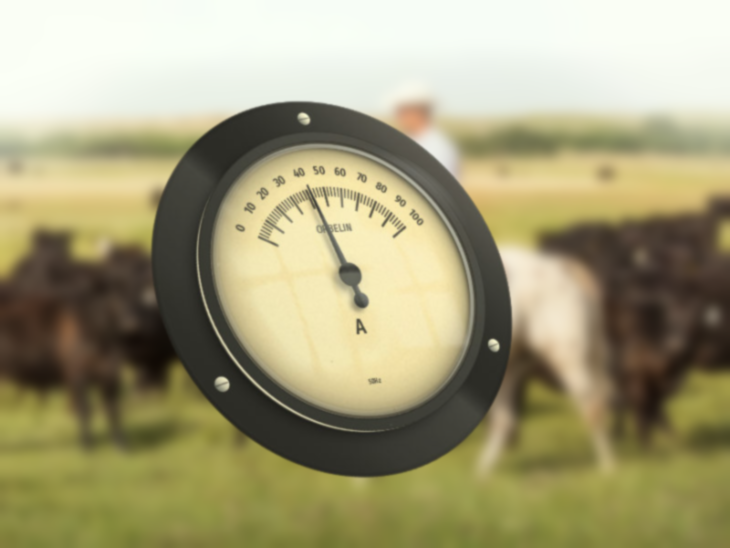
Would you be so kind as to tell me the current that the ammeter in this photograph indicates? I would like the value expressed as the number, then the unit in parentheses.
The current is 40 (A)
